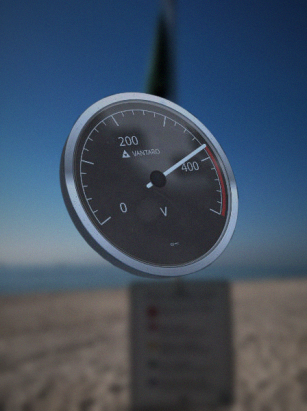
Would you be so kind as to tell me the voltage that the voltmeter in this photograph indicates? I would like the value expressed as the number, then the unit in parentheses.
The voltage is 380 (V)
